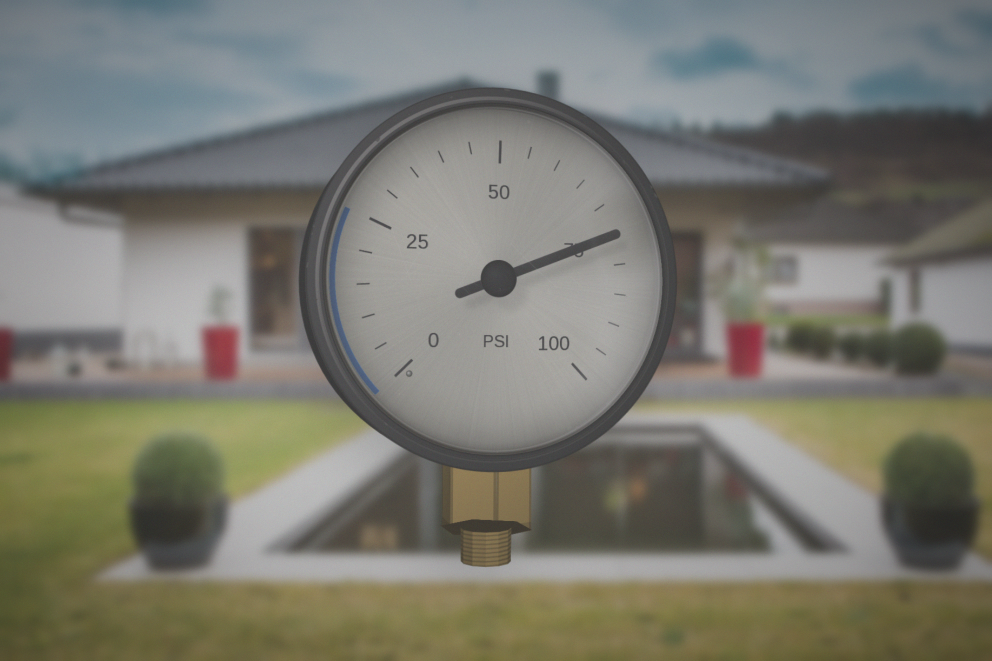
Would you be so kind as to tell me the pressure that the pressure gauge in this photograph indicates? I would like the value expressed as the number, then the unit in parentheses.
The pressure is 75 (psi)
